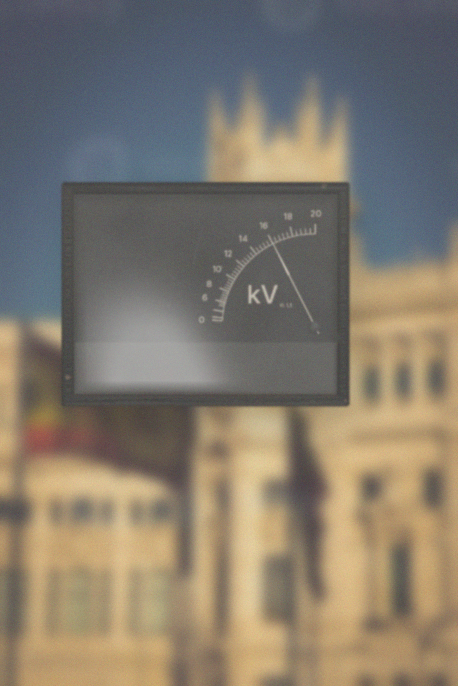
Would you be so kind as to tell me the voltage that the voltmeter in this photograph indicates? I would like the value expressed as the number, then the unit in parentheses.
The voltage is 16 (kV)
